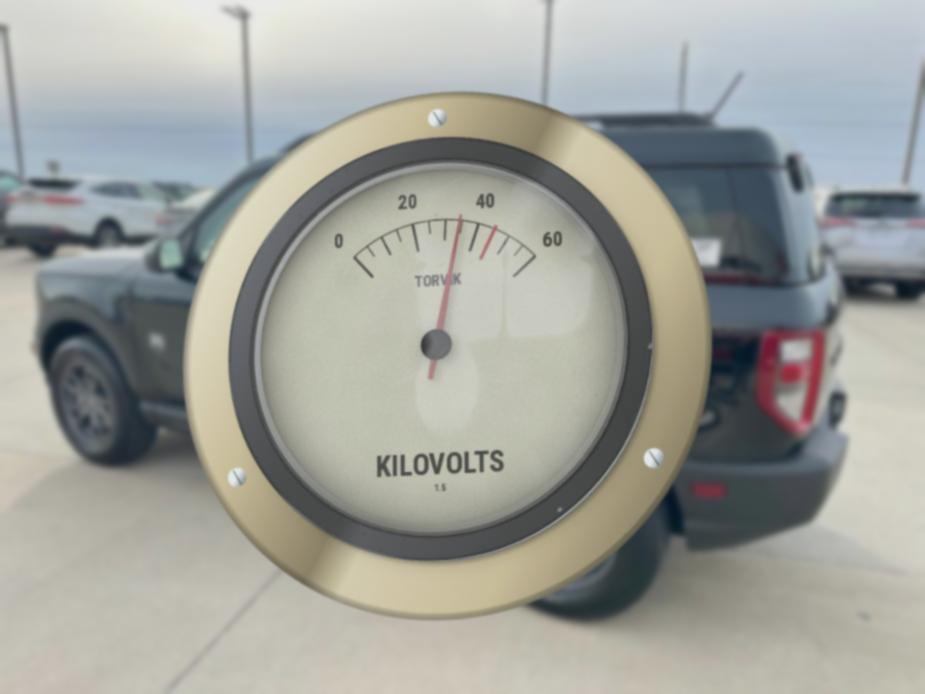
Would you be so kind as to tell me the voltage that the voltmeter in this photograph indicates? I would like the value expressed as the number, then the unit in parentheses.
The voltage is 35 (kV)
